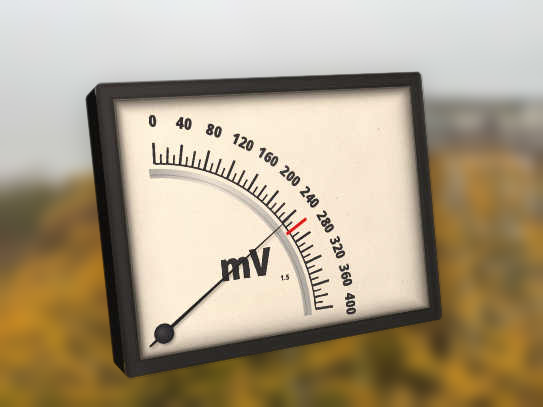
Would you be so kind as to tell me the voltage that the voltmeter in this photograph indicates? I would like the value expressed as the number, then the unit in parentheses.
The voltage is 240 (mV)
